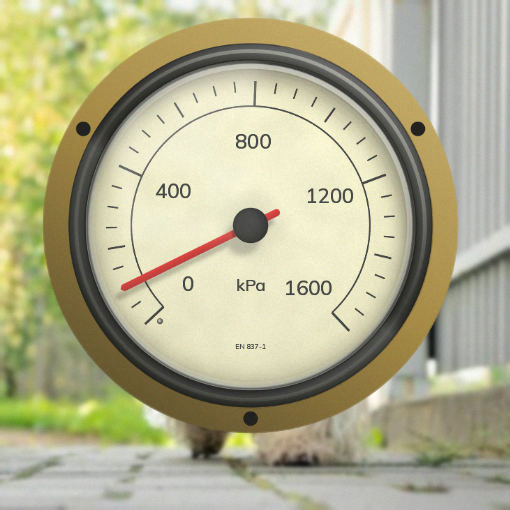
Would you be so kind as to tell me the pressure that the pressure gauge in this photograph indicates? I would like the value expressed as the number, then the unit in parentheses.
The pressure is 100 (kPa)
